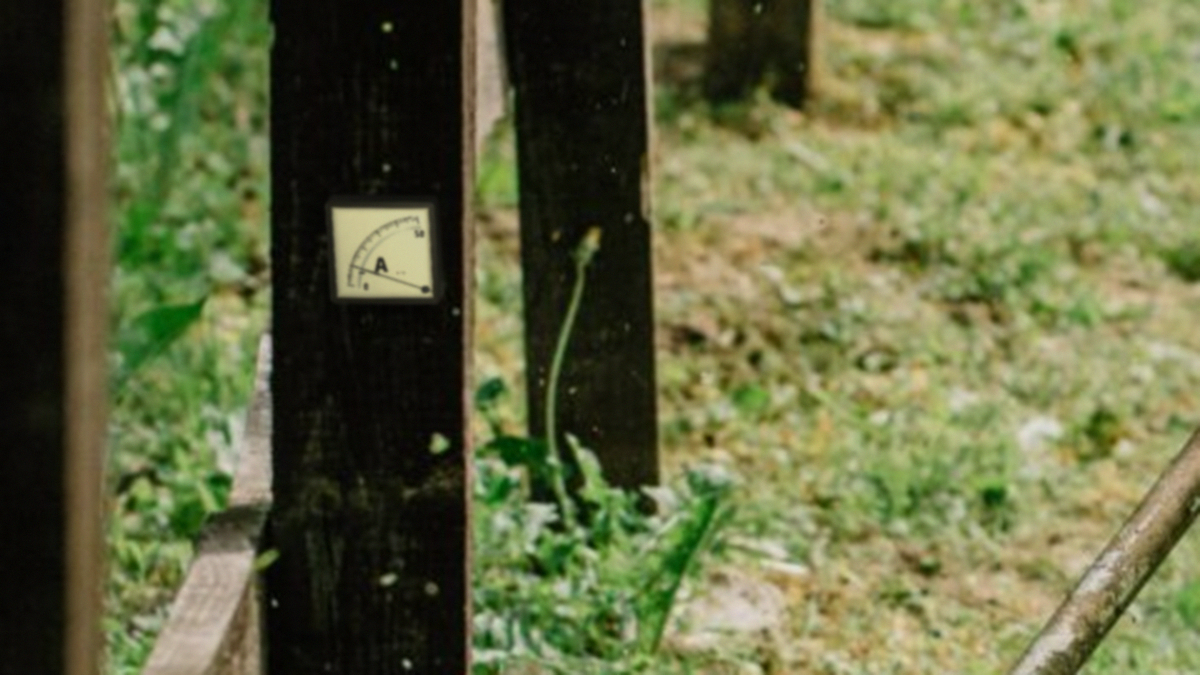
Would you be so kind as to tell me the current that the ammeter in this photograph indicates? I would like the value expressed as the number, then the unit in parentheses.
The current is 10 (A)
